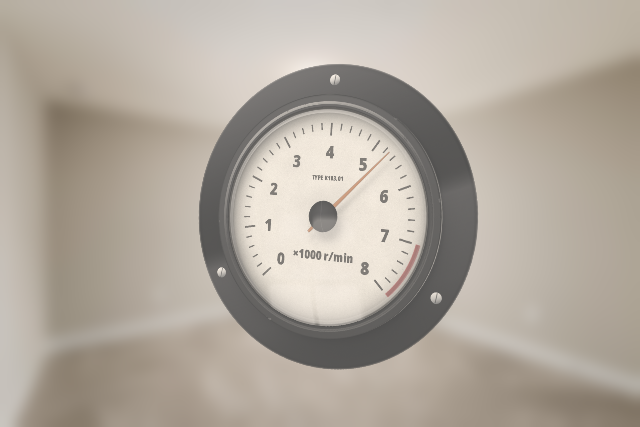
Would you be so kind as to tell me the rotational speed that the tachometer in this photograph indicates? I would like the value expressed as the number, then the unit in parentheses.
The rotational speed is 5300 (rpm)
